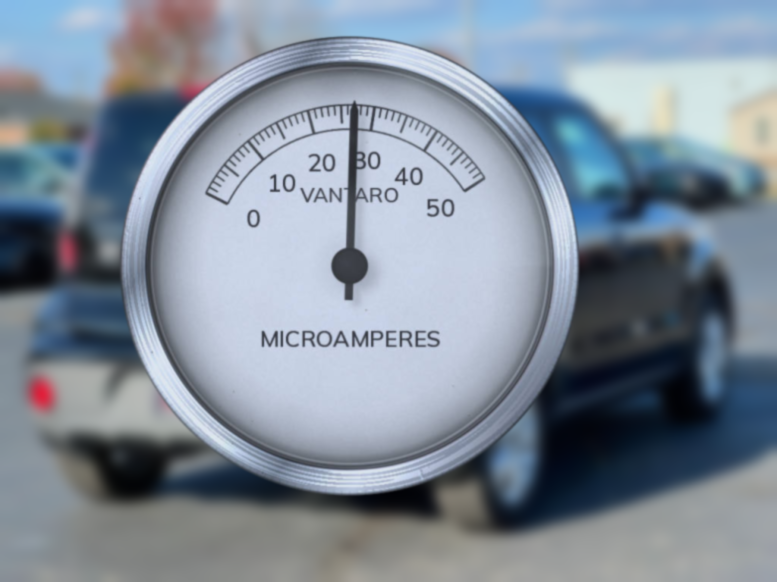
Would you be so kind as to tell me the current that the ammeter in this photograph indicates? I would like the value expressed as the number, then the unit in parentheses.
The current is 27 (µA)
